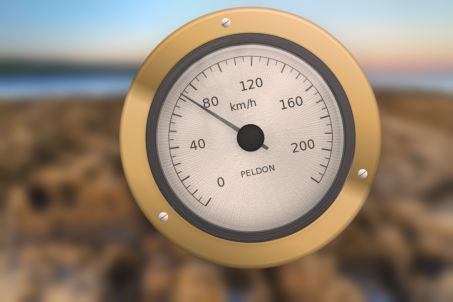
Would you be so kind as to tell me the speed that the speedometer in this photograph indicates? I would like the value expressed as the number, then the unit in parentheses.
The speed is 72.5 (km/h)
